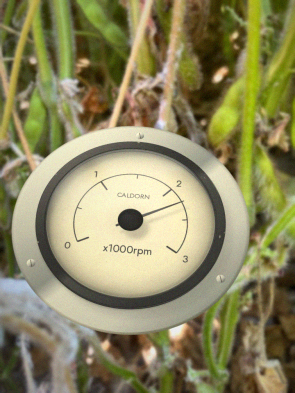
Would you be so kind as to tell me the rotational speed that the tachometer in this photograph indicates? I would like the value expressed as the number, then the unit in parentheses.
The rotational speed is 2250 (rpm)
